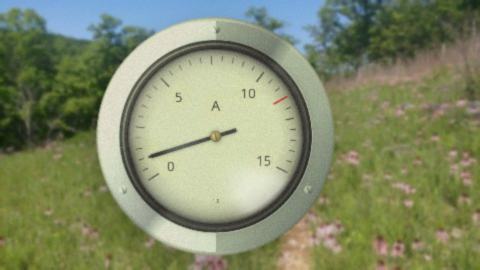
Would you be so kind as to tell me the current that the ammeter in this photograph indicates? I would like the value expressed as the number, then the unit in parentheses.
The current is 1 (A)
